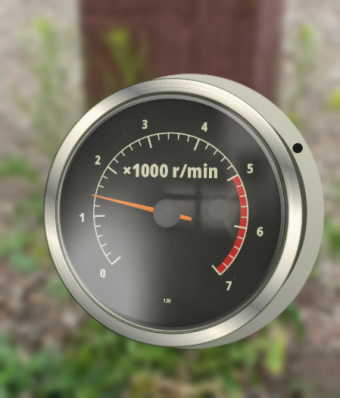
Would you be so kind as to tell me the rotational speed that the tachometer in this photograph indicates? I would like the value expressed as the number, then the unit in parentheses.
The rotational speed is 1400 (rpm)
